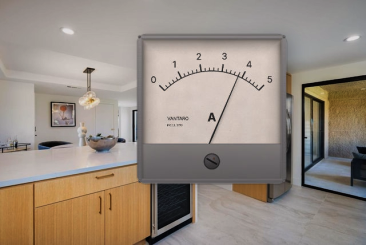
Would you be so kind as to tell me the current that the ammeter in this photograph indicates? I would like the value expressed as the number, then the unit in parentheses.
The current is 3.8 (A)
